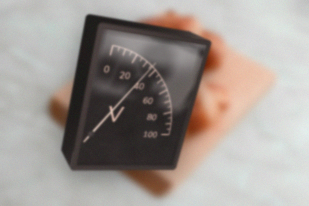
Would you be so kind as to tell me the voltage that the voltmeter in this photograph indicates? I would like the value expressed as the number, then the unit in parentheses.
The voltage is 35 (V)
